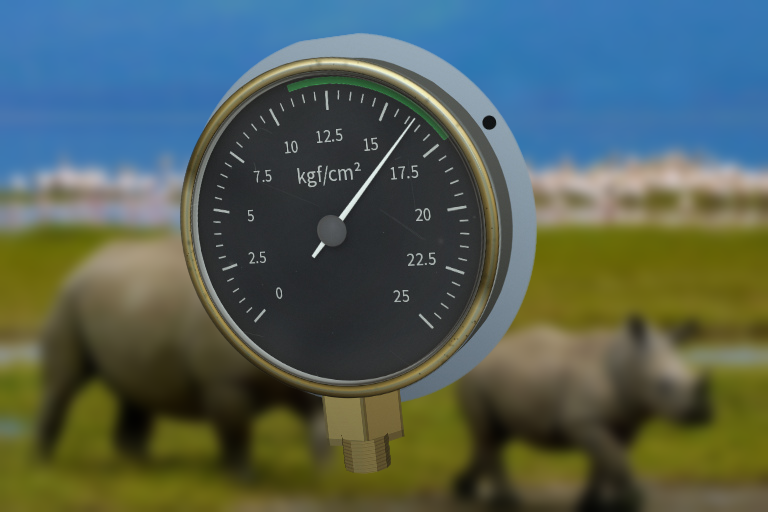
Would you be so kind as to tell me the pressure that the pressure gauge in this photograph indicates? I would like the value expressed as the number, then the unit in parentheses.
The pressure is 16.25 (kg/cm²)
